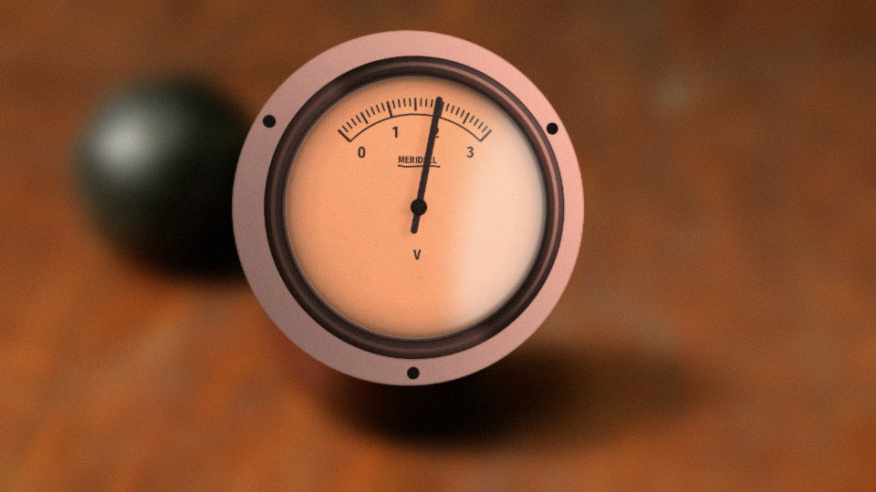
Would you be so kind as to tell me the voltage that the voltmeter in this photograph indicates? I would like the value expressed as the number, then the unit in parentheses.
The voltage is 1.9 (V)
